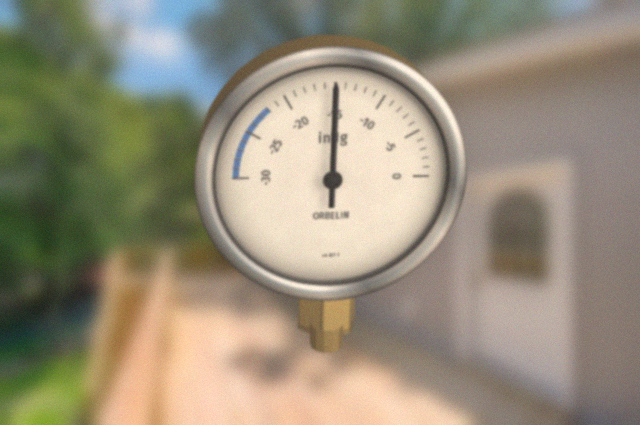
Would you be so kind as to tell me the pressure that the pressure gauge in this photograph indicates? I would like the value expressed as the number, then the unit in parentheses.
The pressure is -15 (inHg)
